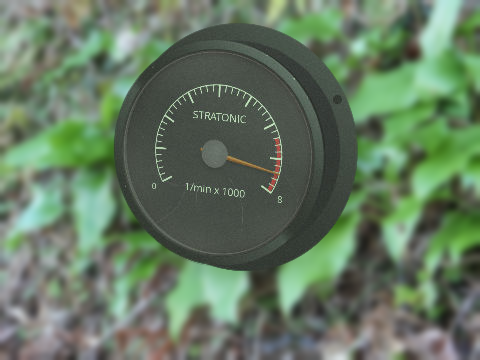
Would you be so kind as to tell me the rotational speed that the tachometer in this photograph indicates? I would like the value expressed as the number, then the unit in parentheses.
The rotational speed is 7400 (rpm)
